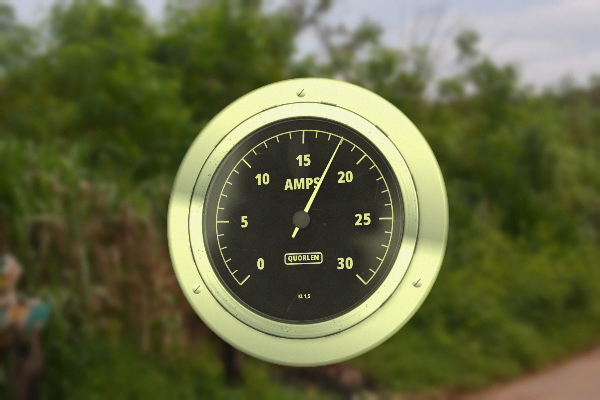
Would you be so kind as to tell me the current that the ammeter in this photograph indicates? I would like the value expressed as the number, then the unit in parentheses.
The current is 18 (A)
